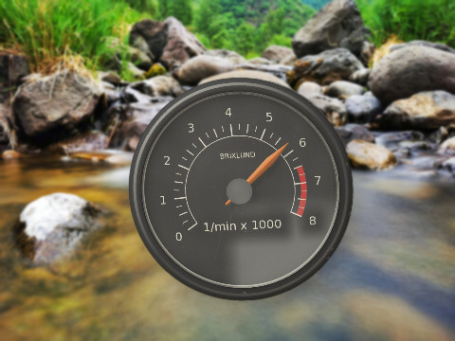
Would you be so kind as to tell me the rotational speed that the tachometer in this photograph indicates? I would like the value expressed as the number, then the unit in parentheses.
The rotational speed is 5750 (rpm)
